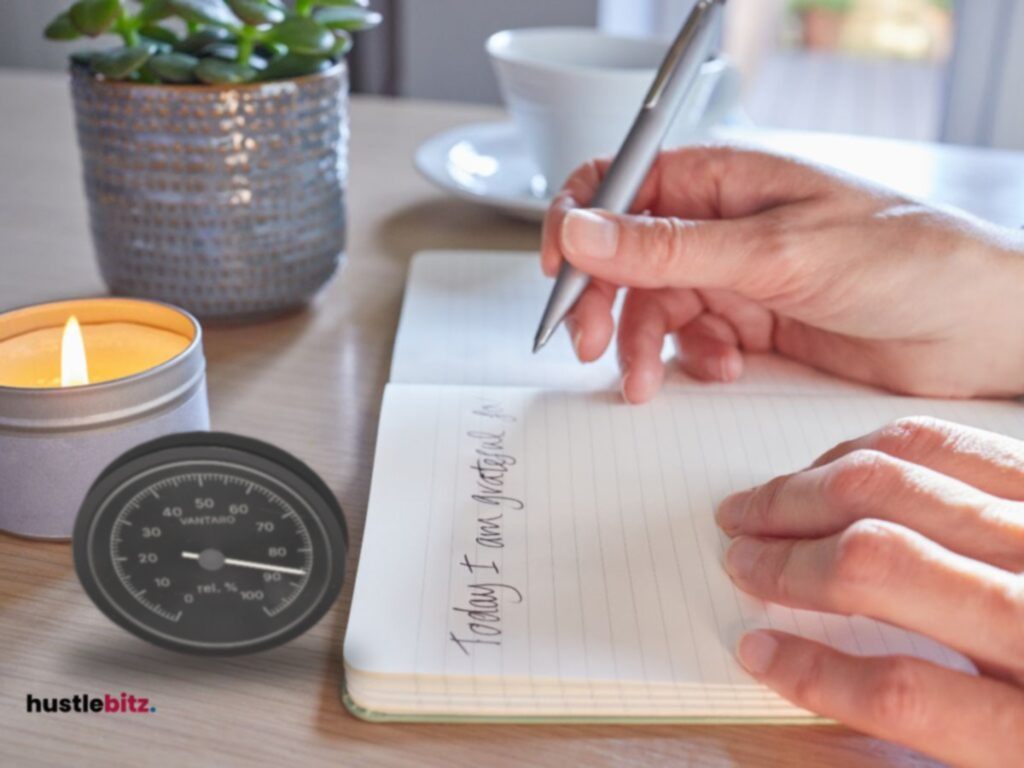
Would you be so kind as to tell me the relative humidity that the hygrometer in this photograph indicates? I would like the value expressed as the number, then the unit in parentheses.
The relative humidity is 85 (%)
